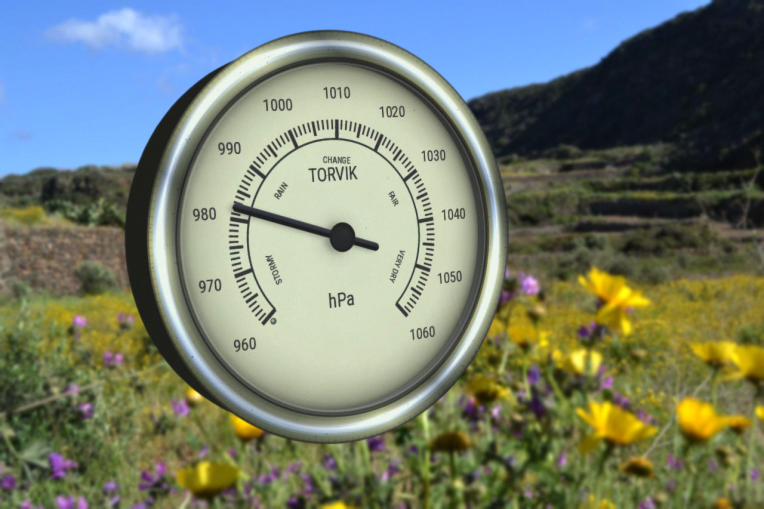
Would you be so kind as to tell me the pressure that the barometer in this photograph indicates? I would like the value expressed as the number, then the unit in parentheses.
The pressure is 982 (hPa)
